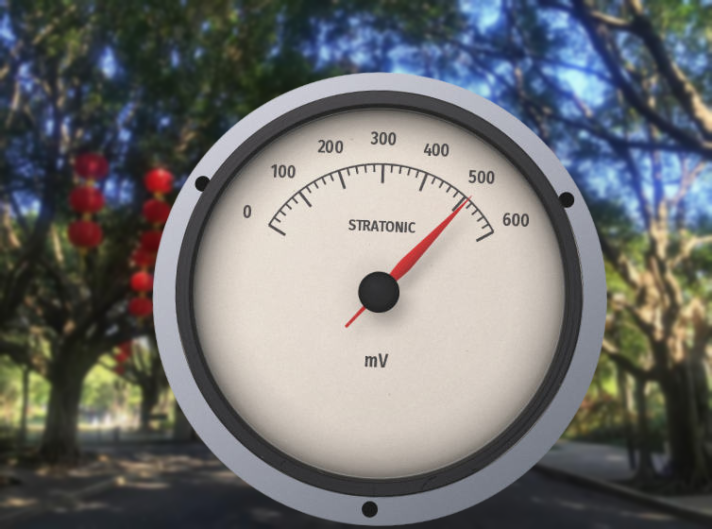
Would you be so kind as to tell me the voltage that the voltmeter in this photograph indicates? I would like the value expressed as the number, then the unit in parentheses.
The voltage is 510 (mV)
